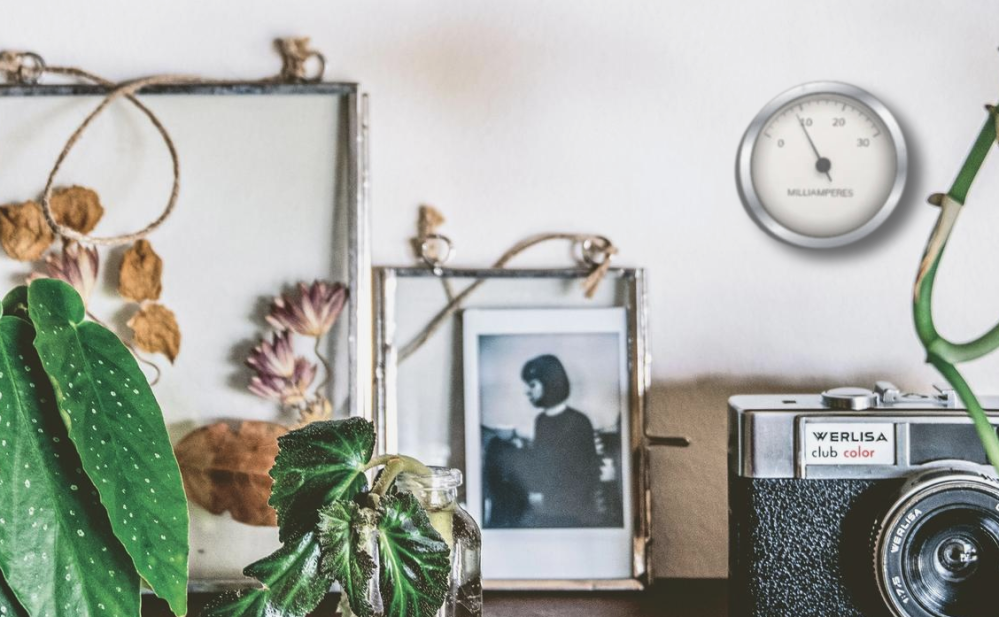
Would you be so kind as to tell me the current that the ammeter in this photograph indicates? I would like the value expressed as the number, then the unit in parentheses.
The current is 8 (mA)
